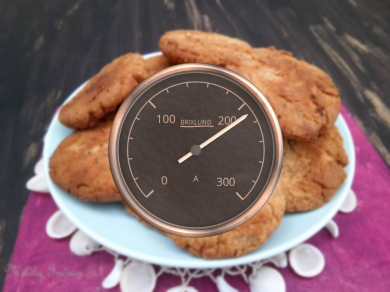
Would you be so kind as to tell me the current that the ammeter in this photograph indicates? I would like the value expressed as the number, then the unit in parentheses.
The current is 210 (A)
